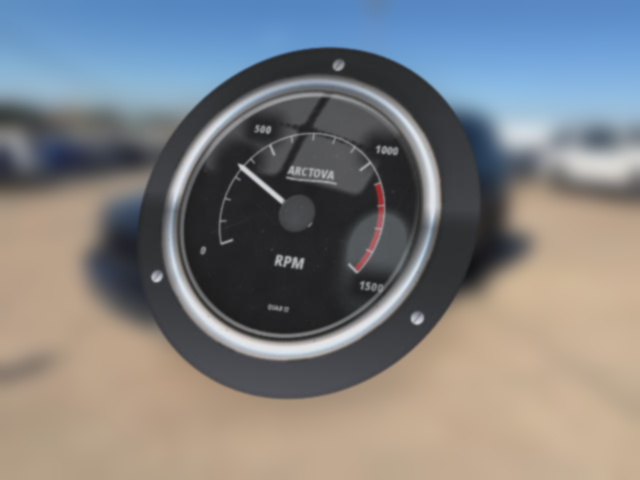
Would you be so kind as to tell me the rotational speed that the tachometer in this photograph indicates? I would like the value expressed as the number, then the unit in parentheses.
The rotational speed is 350 (rpm)
